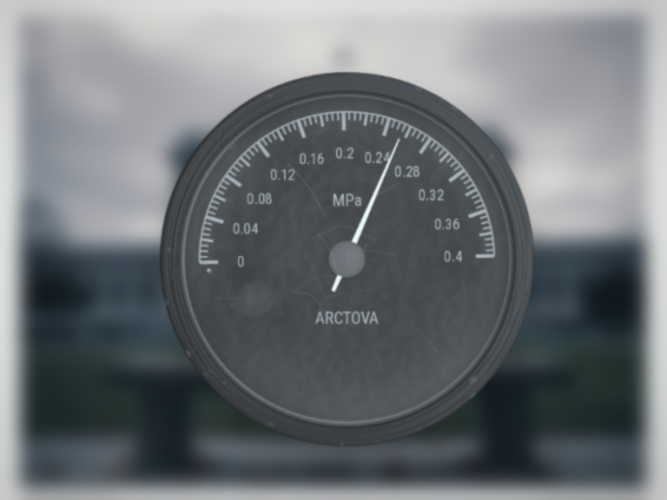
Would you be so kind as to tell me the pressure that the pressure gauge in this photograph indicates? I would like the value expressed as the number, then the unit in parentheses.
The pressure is 0.255 (MPa)
